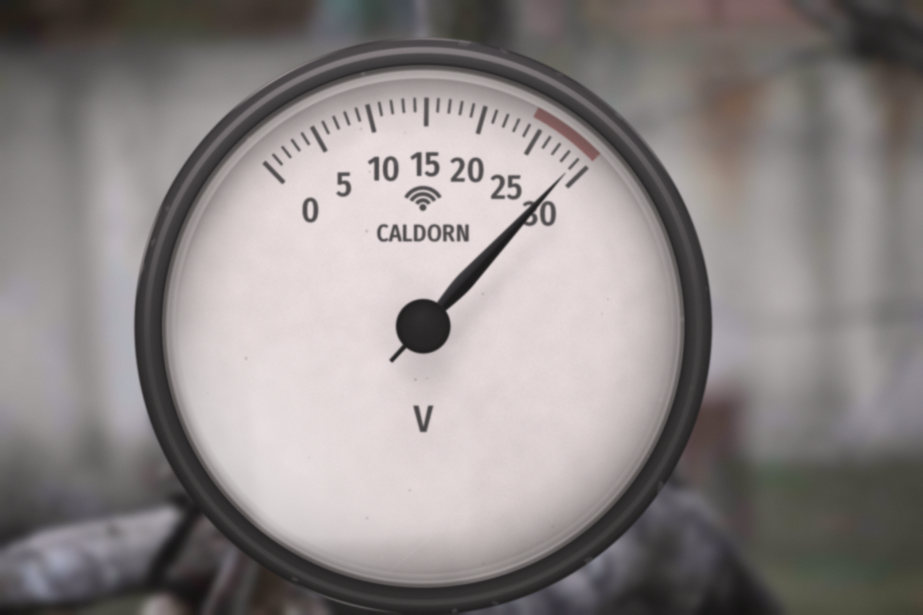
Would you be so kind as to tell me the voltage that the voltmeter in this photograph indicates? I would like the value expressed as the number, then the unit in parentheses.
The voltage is 29 (V)
